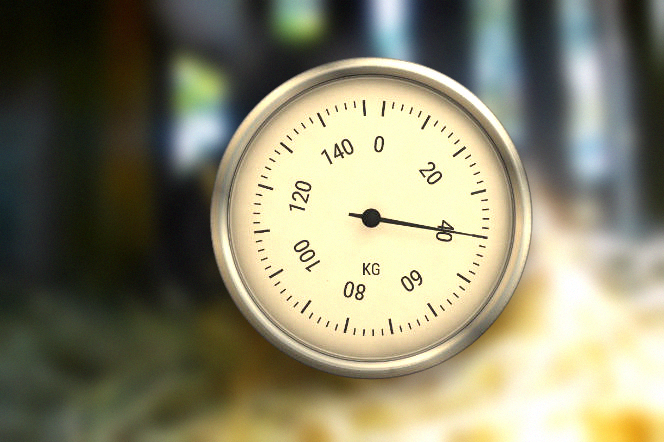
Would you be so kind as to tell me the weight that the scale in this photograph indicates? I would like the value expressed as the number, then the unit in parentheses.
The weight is 40 (kg)
